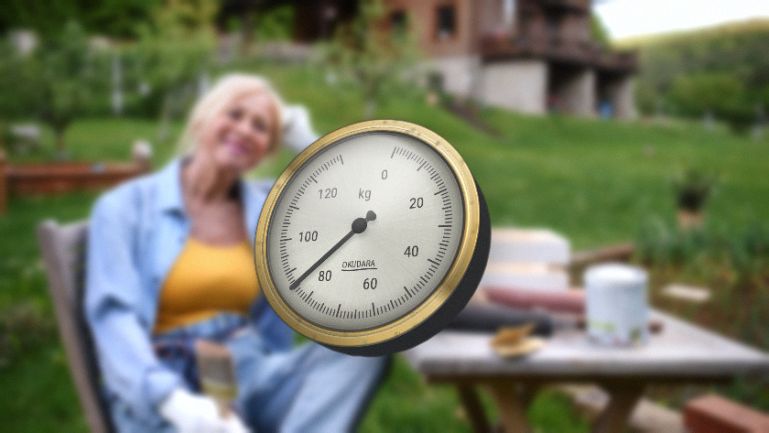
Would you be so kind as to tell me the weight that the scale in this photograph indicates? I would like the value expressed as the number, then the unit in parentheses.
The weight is 85 (kg)
